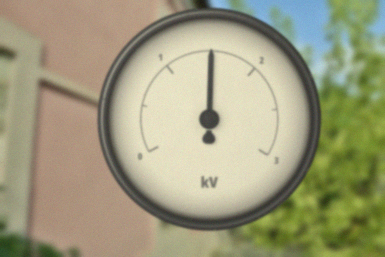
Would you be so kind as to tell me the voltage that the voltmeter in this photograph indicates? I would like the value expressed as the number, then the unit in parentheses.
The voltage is 1.5 (kV)
